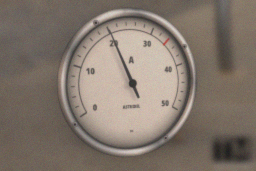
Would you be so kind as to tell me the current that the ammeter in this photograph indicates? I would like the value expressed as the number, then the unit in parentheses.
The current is 20 (A)
